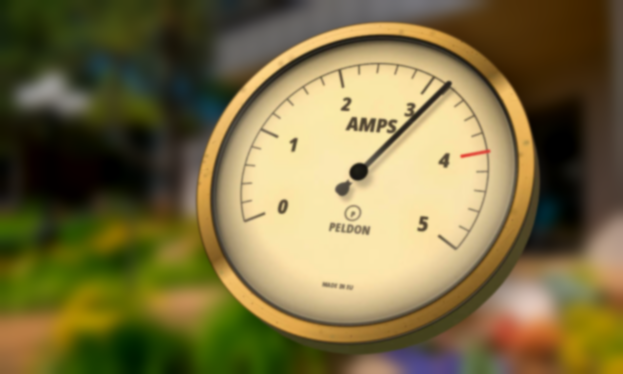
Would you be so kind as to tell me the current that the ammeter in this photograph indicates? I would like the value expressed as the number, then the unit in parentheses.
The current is 3.2 (A)
